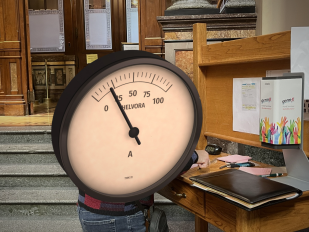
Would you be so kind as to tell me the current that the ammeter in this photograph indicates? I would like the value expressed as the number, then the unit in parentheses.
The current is 20 (A)
